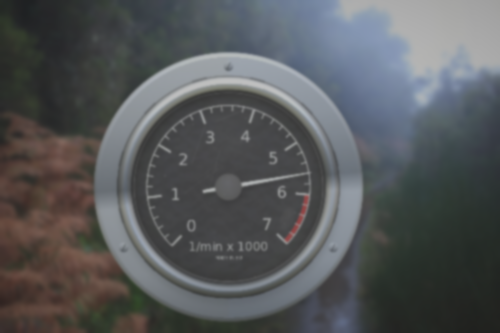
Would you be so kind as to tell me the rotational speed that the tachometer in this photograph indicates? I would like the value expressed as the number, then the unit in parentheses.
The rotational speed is 5600 (rpm)
